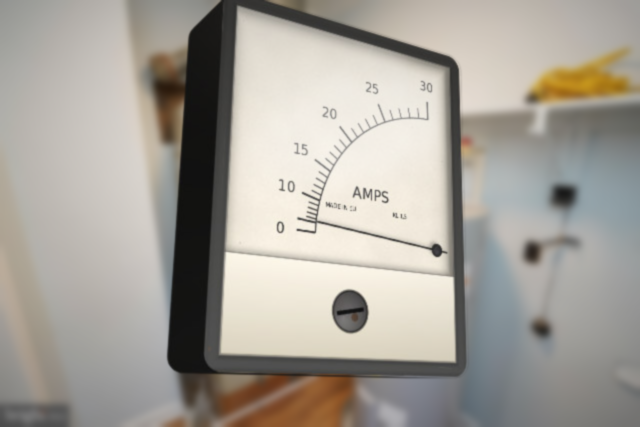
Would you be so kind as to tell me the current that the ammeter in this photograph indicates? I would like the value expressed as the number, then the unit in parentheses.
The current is 5 (A)
